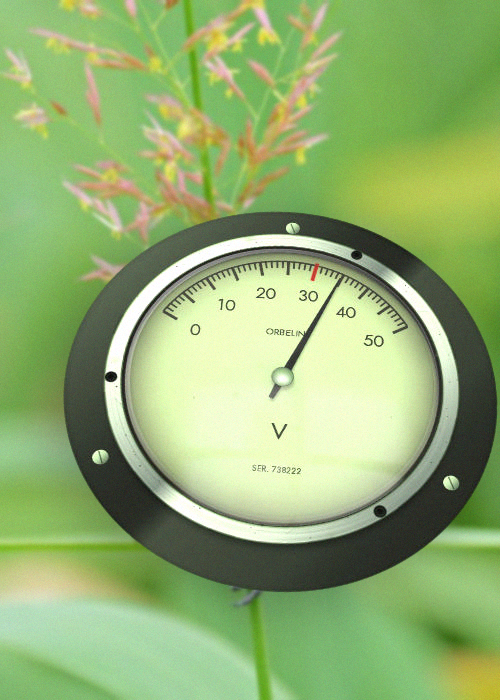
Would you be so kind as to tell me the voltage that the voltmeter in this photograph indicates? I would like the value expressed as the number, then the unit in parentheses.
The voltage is 35 (V)
